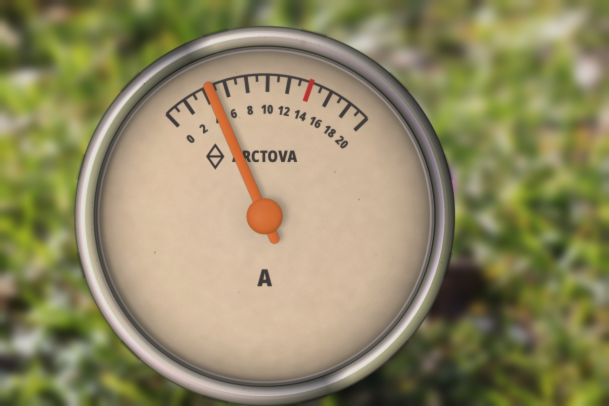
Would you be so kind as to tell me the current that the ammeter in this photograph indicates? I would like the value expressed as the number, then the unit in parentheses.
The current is 4.5 (A)
